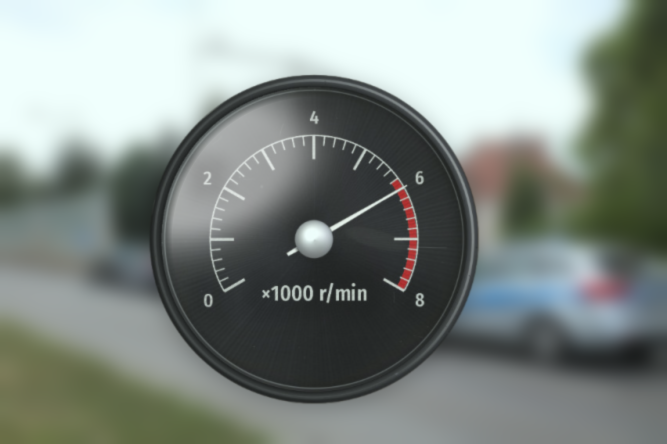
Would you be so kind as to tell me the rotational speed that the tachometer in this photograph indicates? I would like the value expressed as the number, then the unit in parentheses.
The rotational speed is 6000 (rpm)
